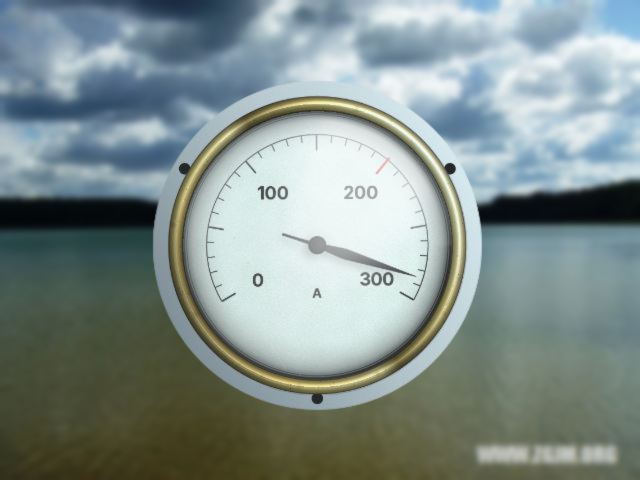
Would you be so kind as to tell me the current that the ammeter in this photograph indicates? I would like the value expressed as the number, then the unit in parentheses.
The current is 285 (A)
